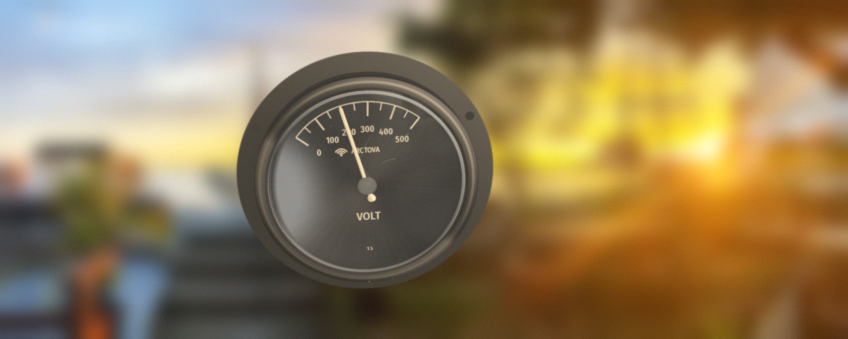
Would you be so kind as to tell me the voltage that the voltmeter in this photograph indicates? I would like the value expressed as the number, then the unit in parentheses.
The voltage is 200 (V)
